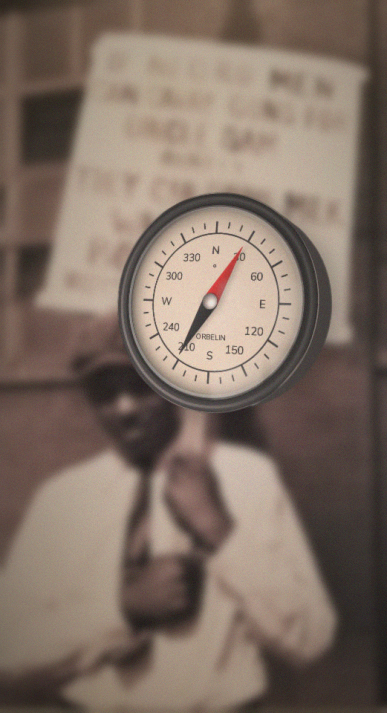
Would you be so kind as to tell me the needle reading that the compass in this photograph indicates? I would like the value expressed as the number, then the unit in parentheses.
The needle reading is 30 (°)
